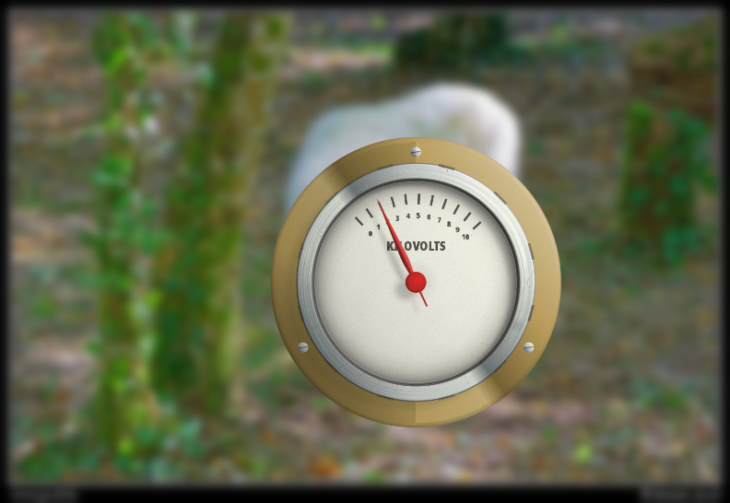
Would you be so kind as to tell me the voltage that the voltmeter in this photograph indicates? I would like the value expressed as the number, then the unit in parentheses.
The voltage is 2 (kV)
